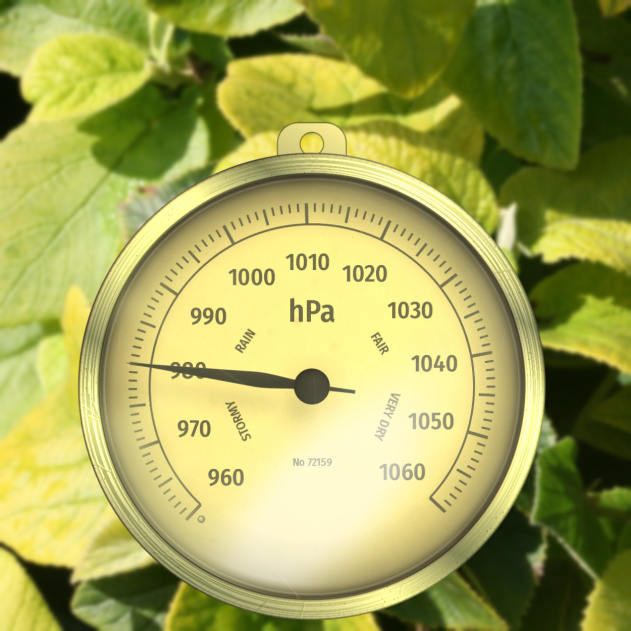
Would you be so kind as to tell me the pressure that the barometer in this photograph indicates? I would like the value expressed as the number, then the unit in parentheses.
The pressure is 980 (hPa)
